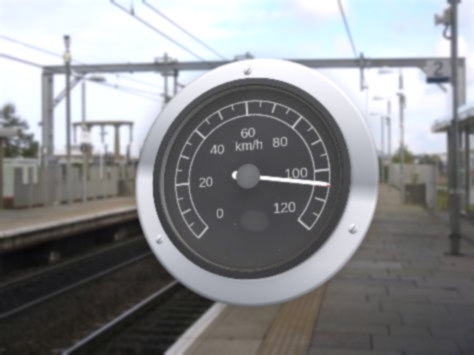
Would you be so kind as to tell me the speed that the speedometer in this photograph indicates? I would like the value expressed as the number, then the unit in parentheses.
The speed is 105 (km/h)
